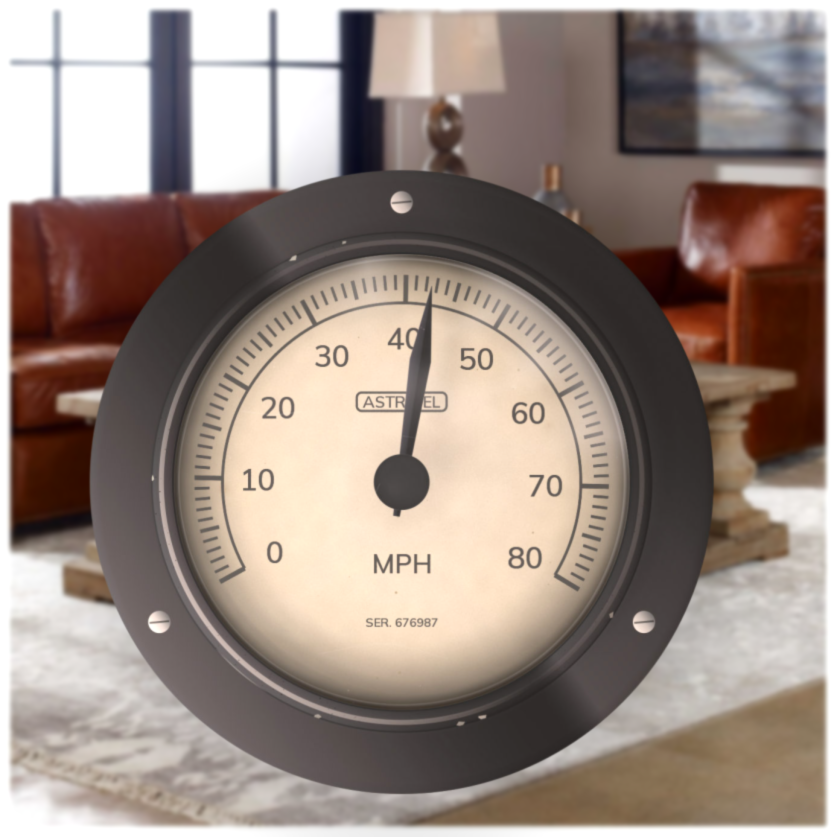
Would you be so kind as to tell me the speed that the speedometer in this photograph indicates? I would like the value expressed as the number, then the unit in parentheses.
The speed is 42.5 (mph)
